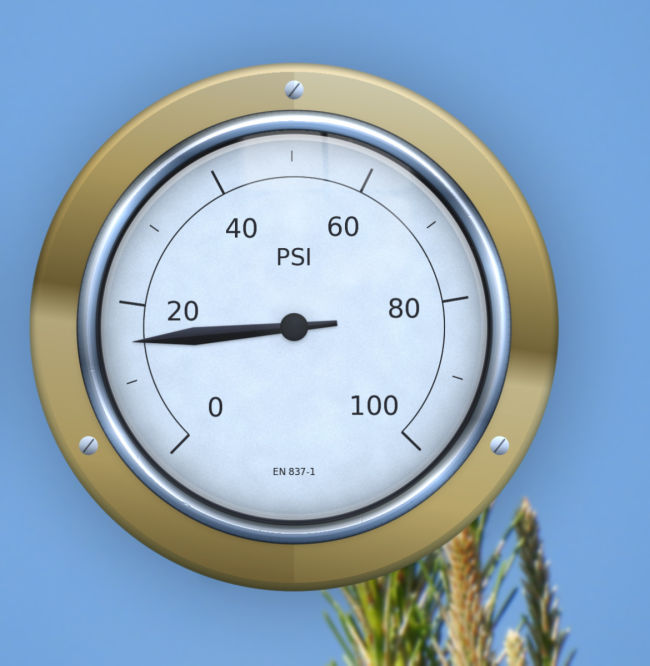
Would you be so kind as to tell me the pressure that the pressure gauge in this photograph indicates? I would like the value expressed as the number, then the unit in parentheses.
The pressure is 15 (psi)
